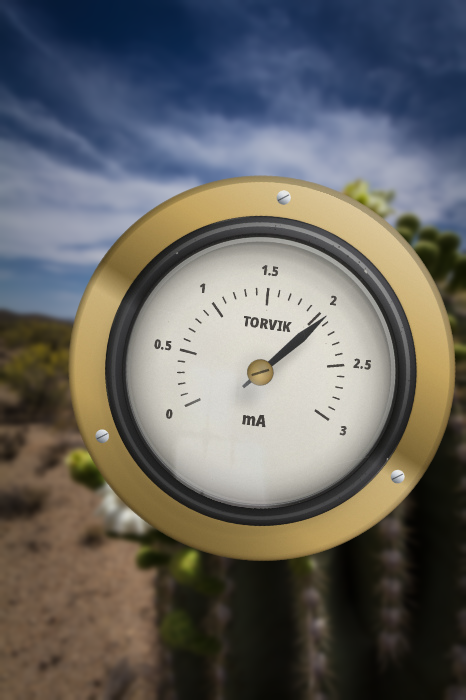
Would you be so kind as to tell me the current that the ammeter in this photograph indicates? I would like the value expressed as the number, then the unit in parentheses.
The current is 2.05 (mA)
